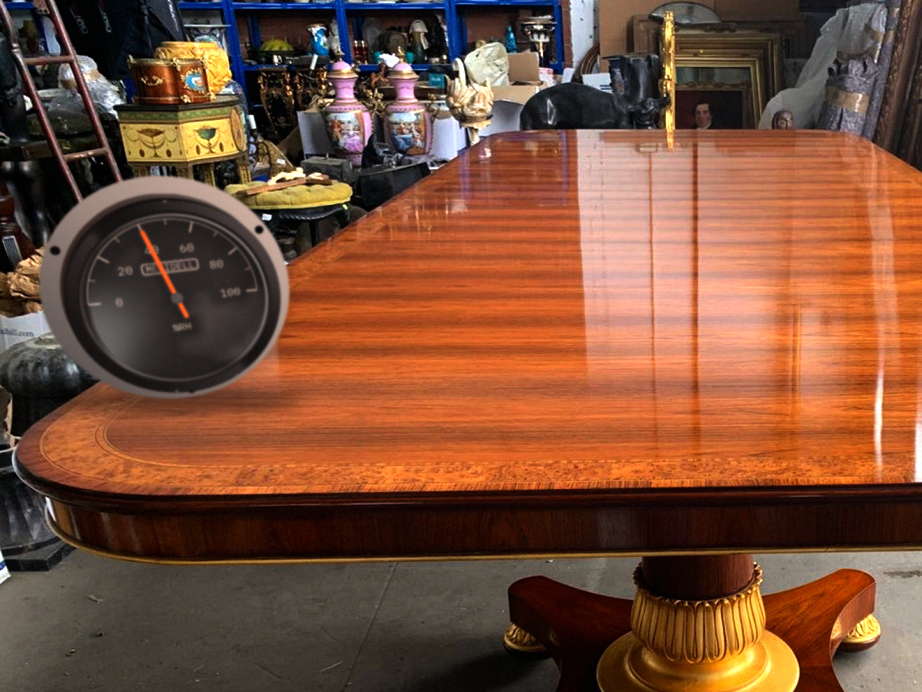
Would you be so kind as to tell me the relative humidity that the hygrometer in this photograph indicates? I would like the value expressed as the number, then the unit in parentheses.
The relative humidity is 40 (%)
